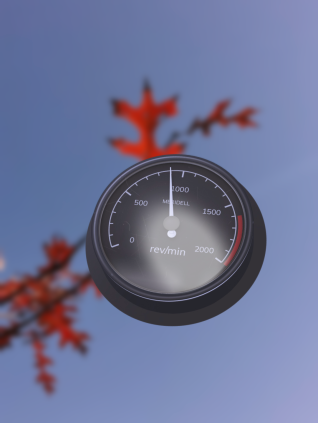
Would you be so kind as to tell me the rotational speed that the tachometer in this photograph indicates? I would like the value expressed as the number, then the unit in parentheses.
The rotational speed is 900 (rpm)
